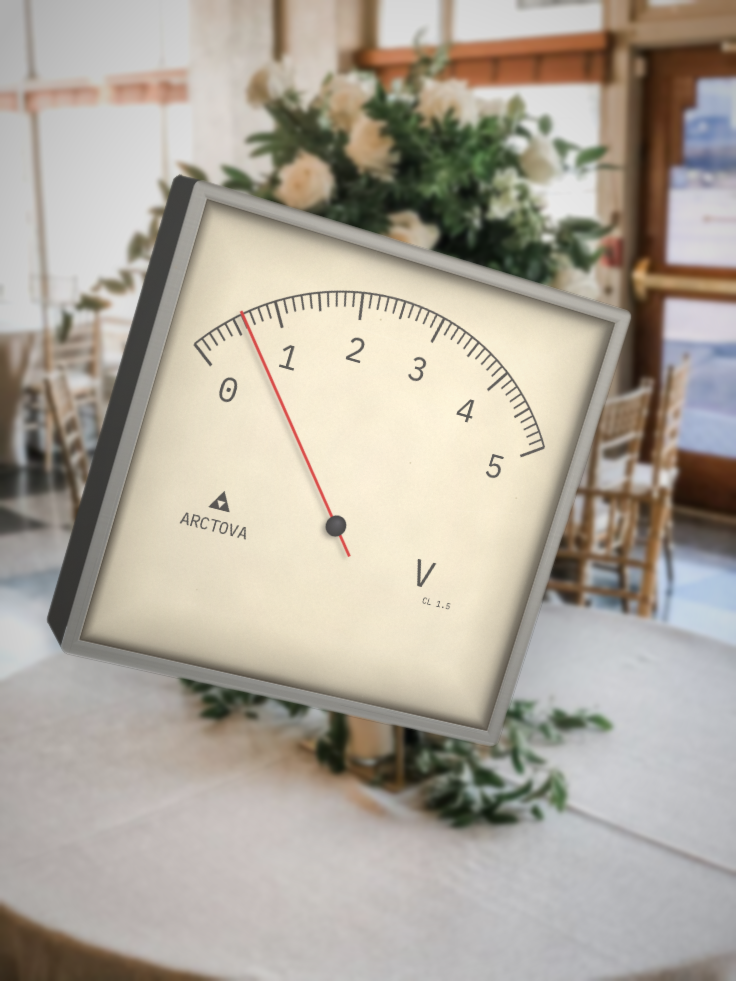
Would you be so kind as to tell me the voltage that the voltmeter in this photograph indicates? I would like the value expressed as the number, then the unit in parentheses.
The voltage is 0.6 (V)
